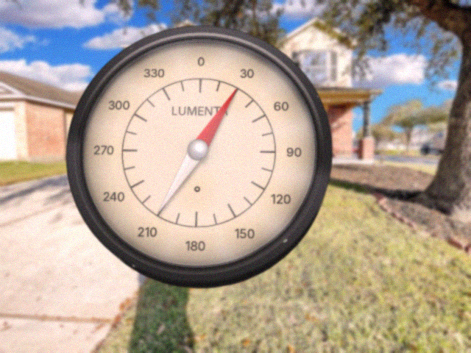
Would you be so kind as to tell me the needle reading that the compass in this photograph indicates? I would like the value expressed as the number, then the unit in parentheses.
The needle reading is 30 (°)
